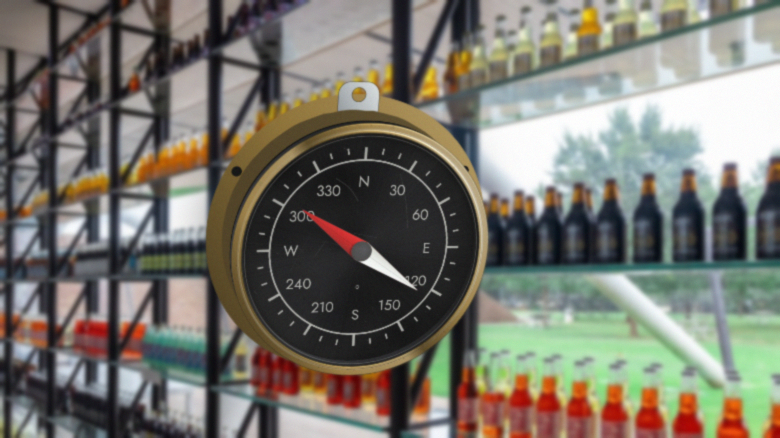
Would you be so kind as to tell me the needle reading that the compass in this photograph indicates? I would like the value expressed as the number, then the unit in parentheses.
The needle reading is 305 (°)
